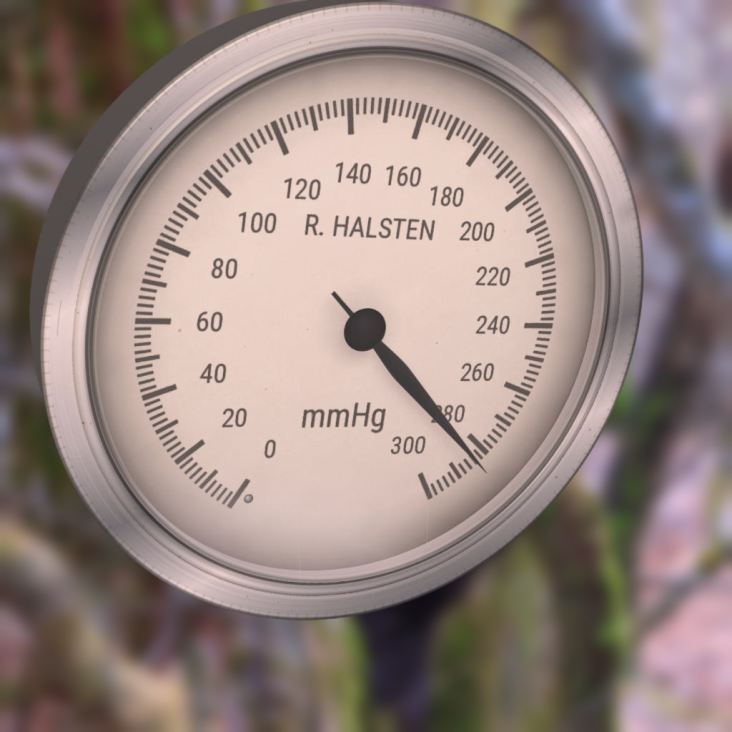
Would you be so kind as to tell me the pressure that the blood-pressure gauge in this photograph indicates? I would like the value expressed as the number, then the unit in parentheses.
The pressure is 284 (mmHg)
